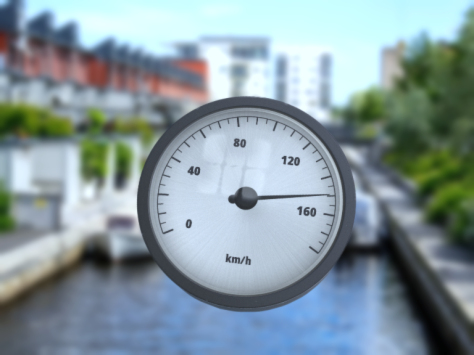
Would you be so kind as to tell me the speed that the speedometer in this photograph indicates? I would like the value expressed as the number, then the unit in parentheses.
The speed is 150 (km/h)
